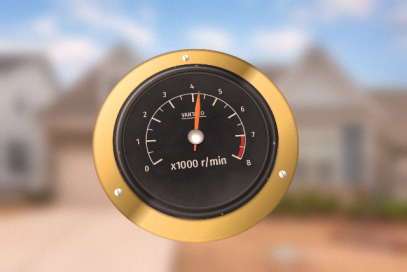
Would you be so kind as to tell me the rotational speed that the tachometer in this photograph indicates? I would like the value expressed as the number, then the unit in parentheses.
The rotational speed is 4250 (rpm)
